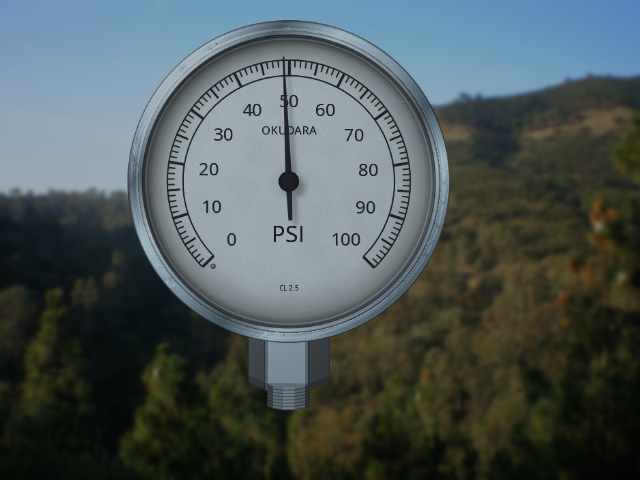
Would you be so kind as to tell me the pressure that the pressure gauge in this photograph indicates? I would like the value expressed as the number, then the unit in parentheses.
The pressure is 49 (psi)
